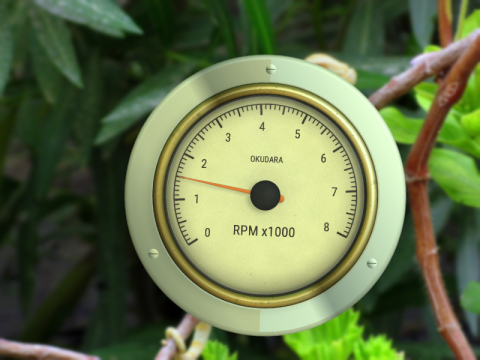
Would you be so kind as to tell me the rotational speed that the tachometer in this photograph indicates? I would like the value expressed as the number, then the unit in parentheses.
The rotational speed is 1500 (rpm)
